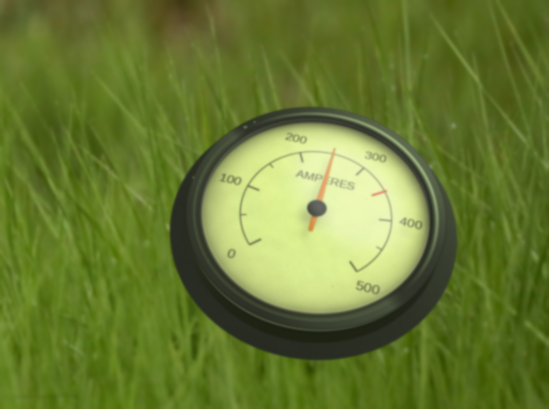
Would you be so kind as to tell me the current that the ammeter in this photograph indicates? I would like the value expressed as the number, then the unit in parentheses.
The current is 250 (A)
